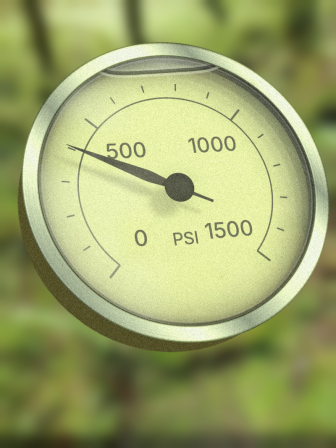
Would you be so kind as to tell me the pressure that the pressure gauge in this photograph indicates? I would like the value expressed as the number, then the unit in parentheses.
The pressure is 400 (psi)
